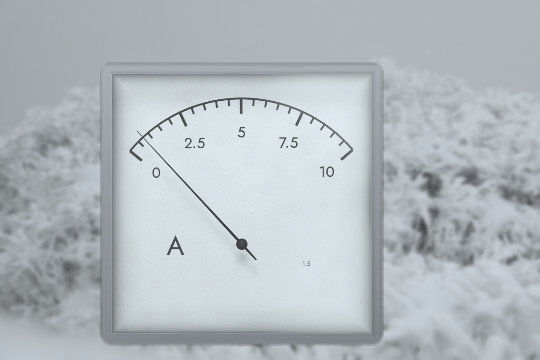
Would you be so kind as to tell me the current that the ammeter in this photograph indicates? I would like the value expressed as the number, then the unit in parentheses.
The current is 0.75 (A)
